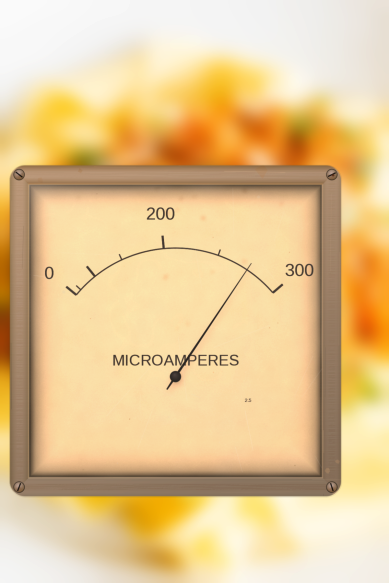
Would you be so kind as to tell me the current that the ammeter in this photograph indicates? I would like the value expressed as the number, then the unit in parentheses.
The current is 275 (µA)
